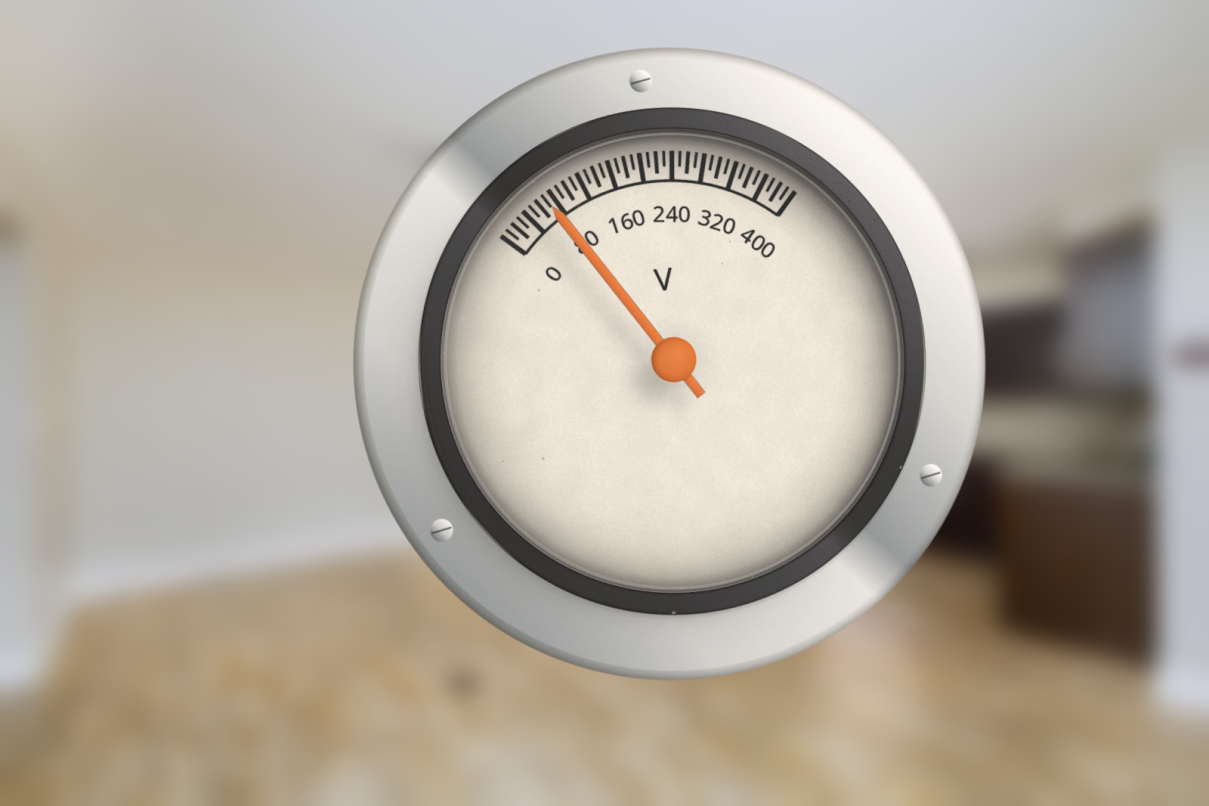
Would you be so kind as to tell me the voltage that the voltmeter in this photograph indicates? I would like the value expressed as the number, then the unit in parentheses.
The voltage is 70 (V)
